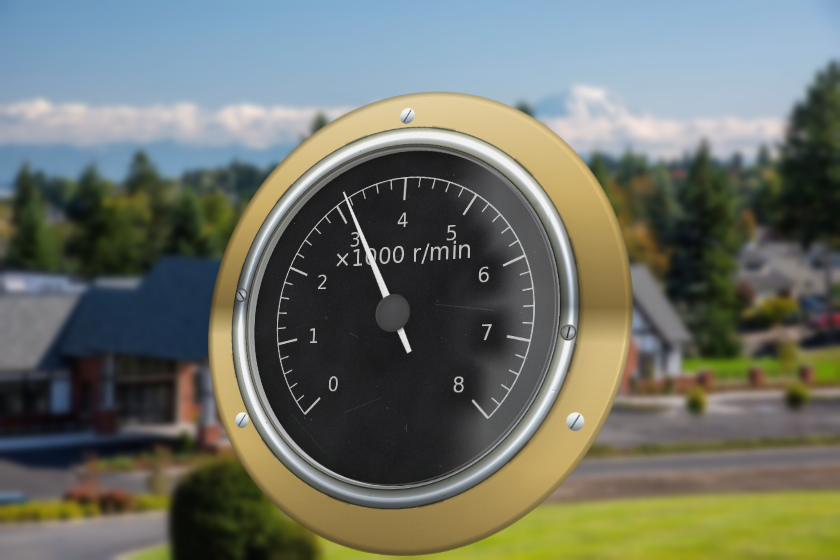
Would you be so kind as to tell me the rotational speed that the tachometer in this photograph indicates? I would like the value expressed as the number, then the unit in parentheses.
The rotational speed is 3200 (rpm)
